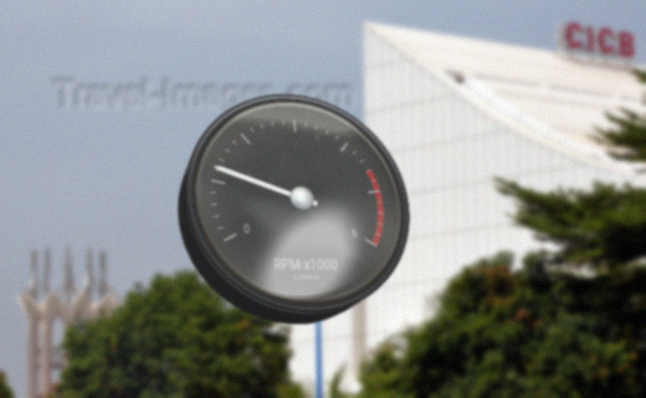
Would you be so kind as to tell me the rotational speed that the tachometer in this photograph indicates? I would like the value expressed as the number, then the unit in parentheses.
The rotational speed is 1200 (rpm)
